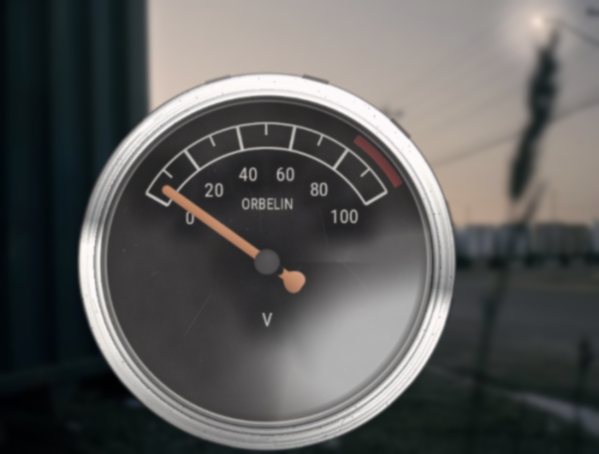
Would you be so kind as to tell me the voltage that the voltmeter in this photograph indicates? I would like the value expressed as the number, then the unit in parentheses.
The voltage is 5 (V)
